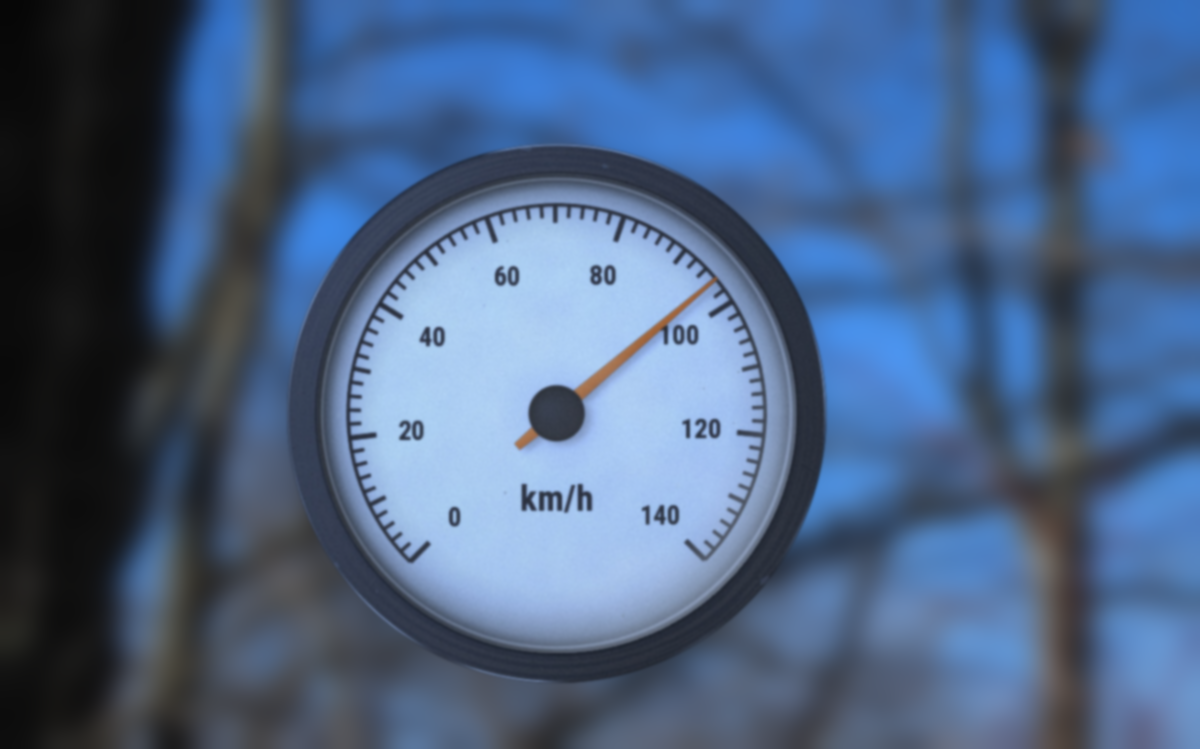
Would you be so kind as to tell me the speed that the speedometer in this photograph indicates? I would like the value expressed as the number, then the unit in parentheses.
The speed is 96 (km/h)
